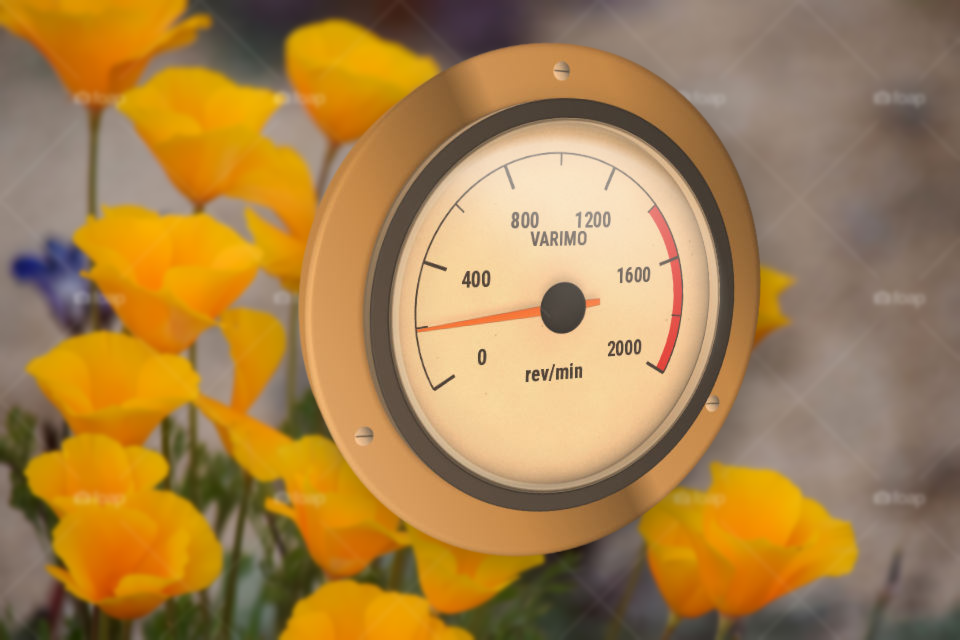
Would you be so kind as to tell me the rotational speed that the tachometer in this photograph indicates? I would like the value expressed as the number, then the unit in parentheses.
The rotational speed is 200 (rpm)
